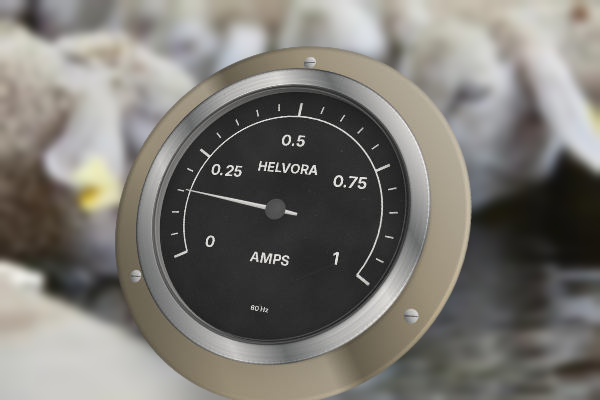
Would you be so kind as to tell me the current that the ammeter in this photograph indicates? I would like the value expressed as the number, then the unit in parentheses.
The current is 0.15 (A)
